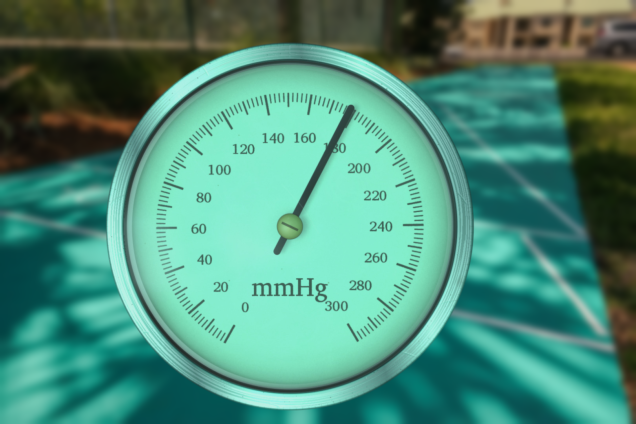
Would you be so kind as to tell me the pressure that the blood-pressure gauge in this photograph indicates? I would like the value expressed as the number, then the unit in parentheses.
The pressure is 178 (mmHg)
